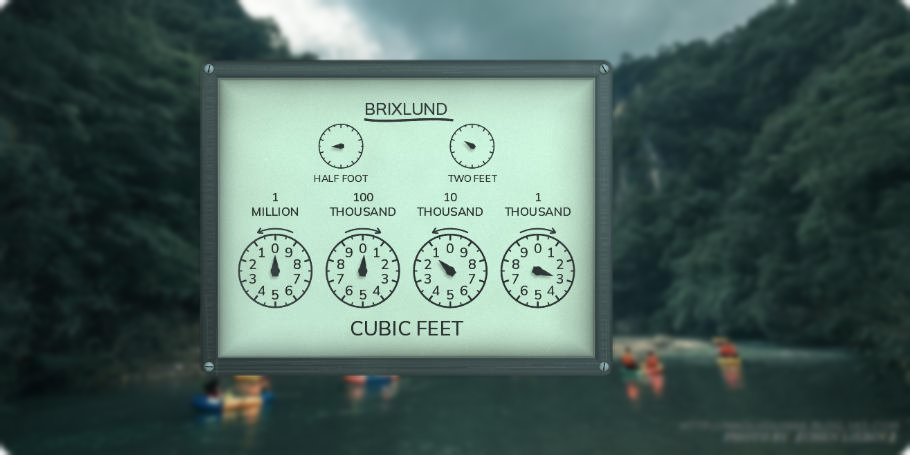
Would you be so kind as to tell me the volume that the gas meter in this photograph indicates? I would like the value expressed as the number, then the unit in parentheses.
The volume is 1300 (ft³)
